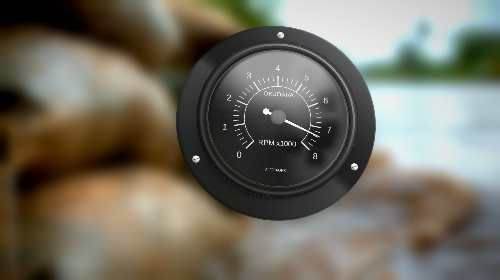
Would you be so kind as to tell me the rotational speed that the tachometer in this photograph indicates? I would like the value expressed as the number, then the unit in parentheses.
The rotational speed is 7400 (rpm)
